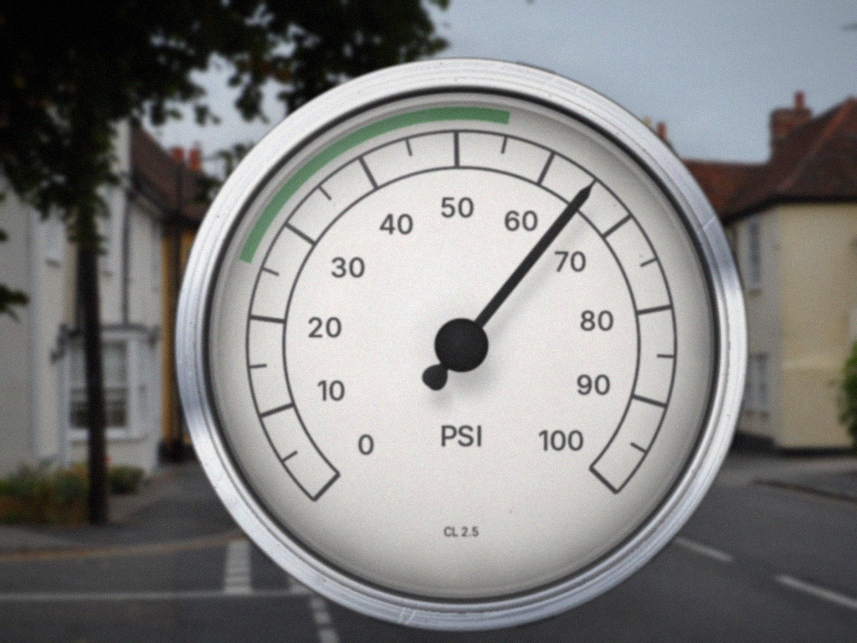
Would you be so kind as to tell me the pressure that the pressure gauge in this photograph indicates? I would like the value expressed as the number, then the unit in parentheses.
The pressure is 65 (psi)
